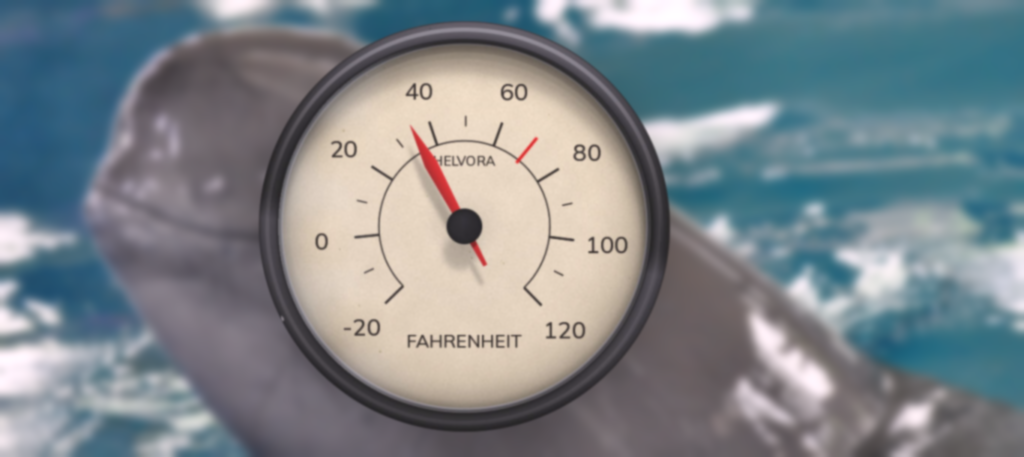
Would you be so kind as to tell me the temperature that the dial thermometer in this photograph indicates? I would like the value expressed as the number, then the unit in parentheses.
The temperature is 35 (°F)
